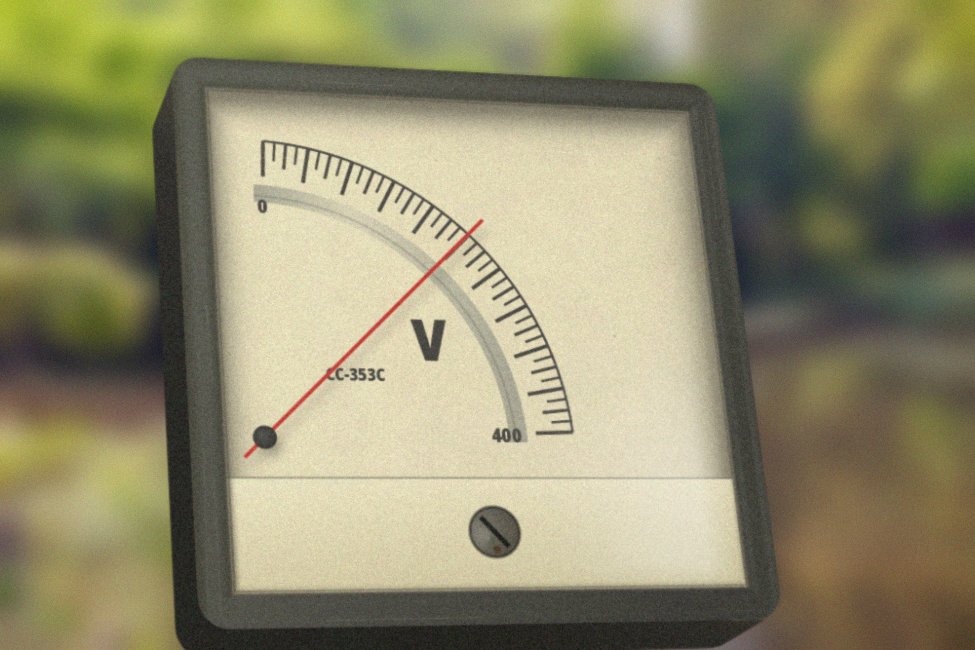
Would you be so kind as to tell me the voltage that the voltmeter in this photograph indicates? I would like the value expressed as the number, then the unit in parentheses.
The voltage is 200 (V)
